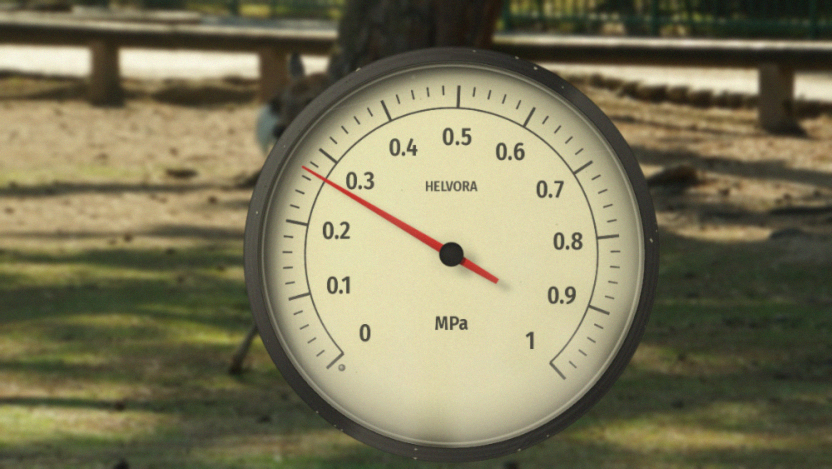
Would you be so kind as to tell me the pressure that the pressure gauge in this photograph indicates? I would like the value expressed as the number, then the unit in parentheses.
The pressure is 0.27 (MPa)
